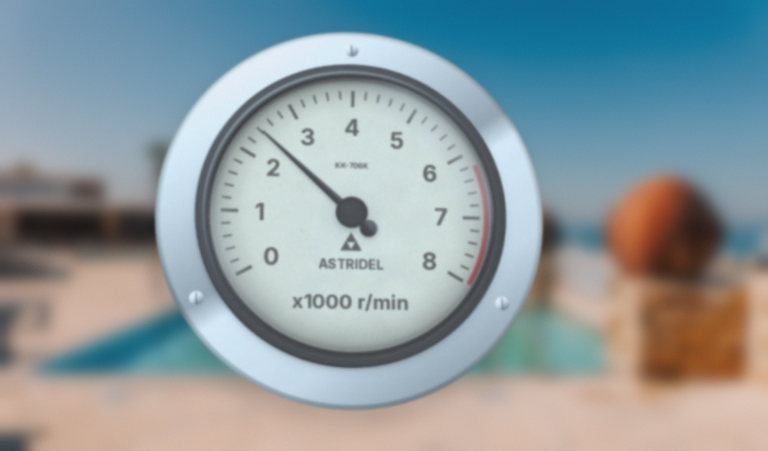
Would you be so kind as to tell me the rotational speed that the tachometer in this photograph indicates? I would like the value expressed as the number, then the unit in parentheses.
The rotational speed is 2400 (rpm)
